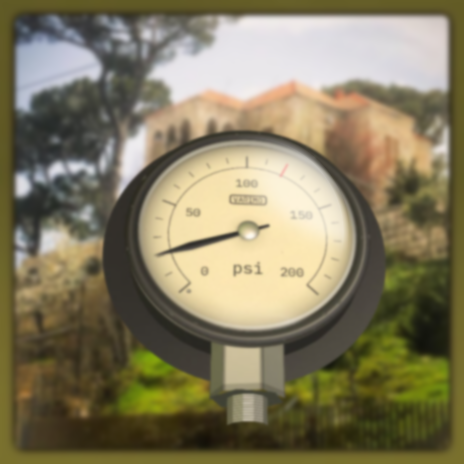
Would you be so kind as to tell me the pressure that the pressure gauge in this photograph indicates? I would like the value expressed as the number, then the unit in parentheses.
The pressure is 20 (psi)
